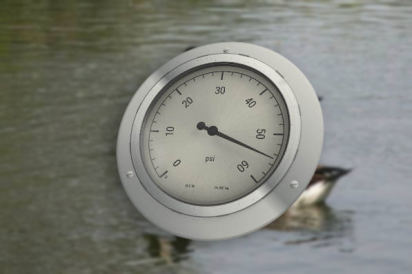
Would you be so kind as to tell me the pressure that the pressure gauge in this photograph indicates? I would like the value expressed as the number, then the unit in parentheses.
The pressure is 55 (psi)
